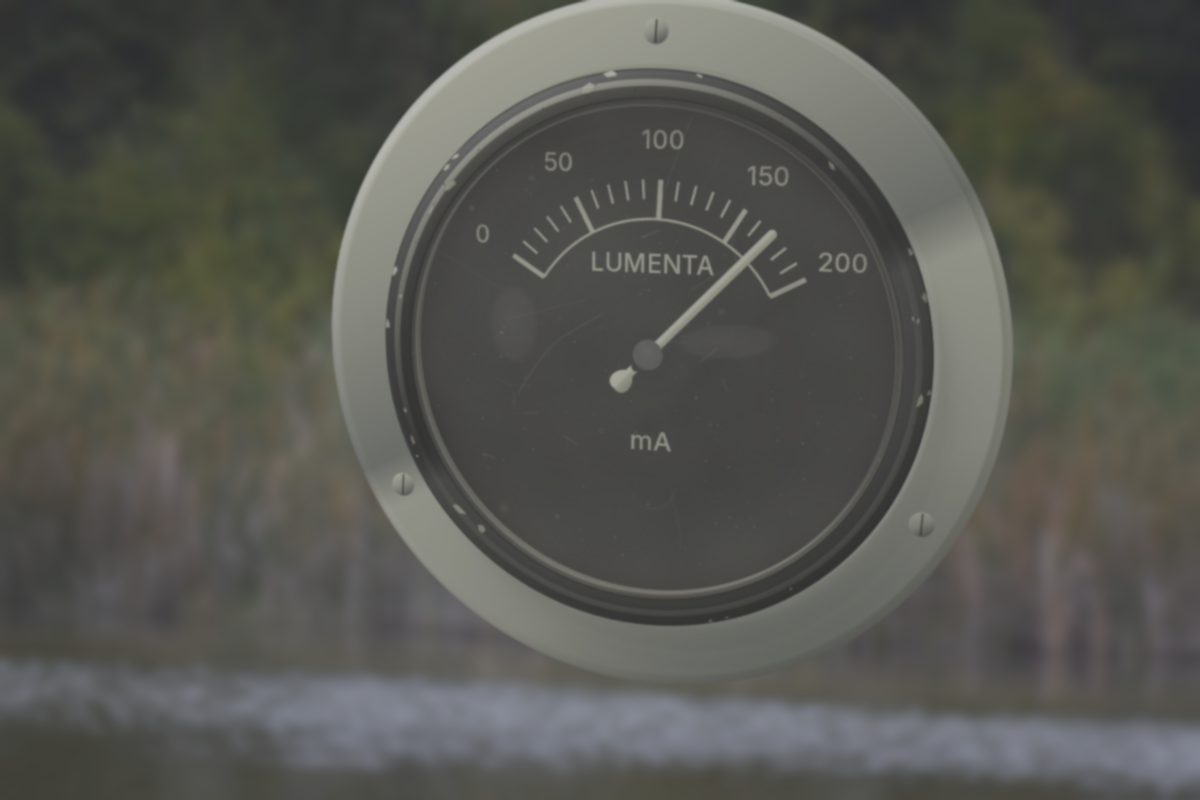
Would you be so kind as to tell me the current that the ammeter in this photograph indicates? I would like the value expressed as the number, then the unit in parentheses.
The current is 170 (mA)
